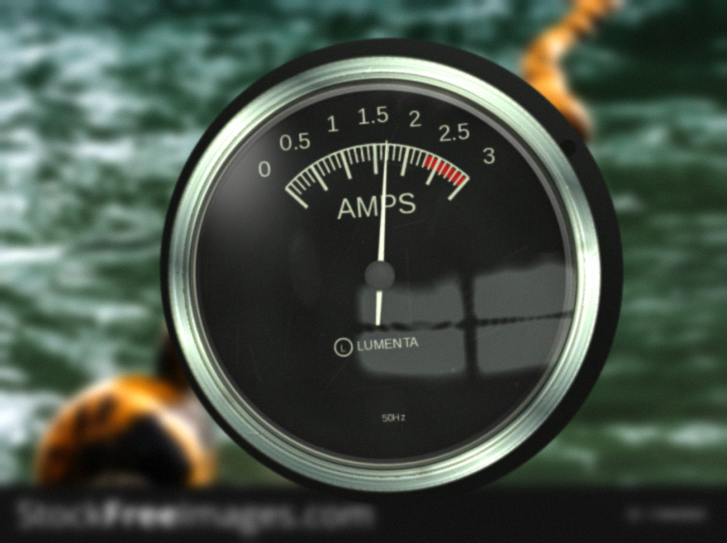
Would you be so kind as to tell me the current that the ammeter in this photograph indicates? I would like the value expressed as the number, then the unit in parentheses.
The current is 1.7 (A)
